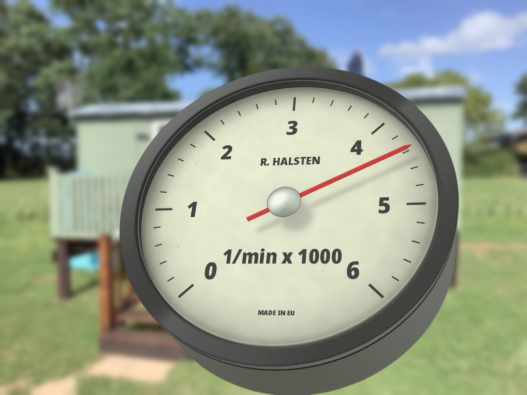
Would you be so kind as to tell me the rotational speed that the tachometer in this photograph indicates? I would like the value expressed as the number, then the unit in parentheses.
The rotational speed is 4400 (rpm)
